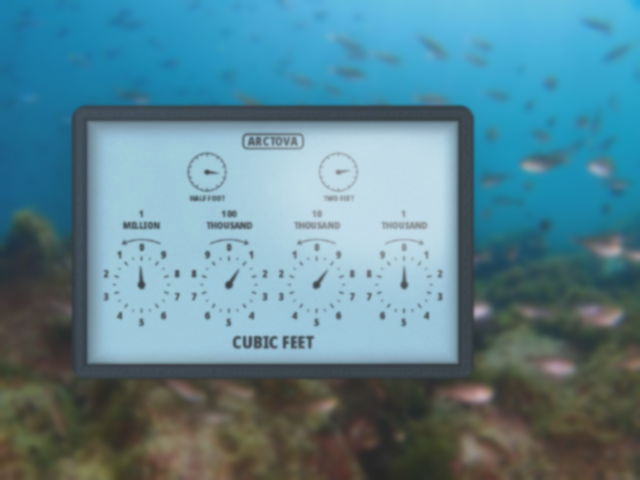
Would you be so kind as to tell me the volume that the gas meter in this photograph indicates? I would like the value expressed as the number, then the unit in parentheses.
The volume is 9000 (ft³)
